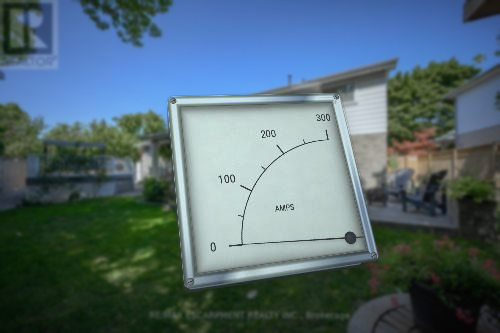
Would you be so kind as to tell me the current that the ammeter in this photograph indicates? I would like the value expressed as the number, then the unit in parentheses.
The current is 0 (A)
